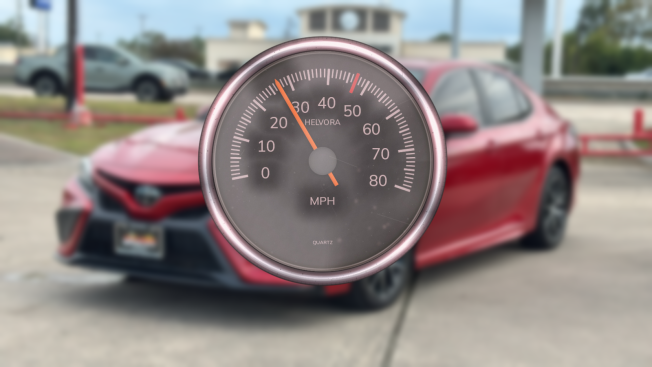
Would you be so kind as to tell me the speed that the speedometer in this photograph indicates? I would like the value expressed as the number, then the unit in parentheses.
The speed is 27 (mph)
